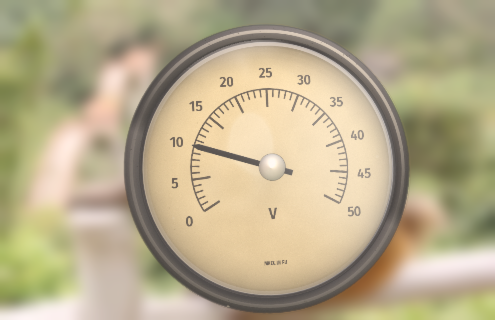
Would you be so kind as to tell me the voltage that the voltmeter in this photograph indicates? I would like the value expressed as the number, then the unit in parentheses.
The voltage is 10 (V)
